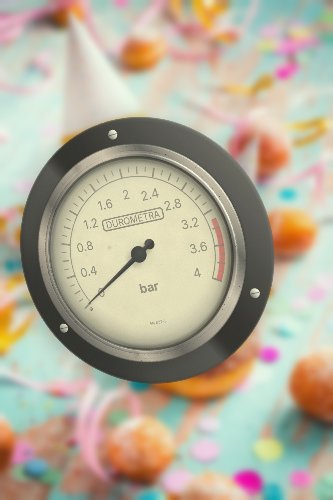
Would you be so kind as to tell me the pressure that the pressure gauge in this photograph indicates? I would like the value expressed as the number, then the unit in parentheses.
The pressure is 0 (bar)
